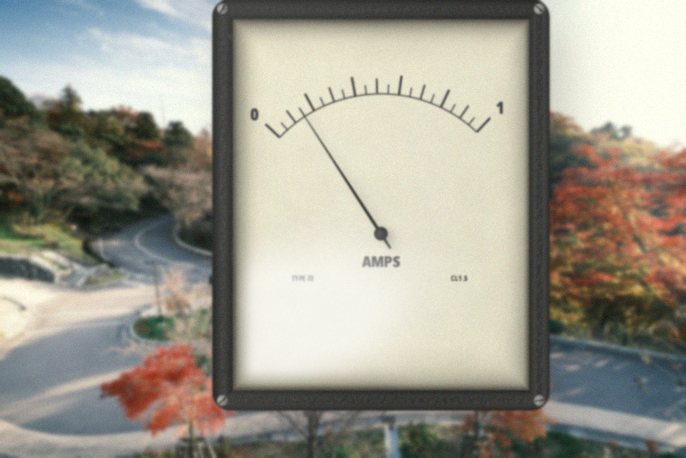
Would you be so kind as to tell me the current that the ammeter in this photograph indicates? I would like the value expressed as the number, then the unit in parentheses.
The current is 0.15 (A)
